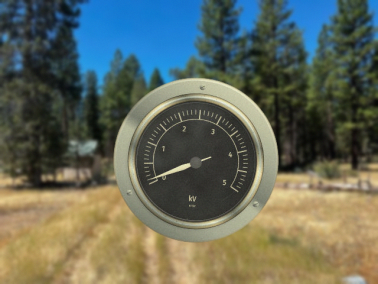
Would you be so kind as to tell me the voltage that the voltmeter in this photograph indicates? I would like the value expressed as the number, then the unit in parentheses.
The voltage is 0.1 (kV)
